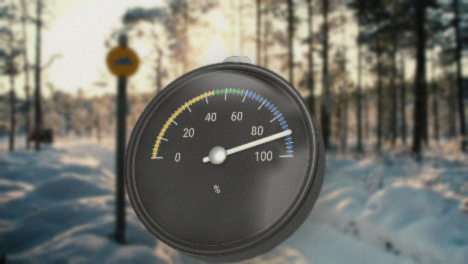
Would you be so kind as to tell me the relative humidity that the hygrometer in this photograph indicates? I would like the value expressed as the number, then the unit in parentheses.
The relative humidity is 90 (%)
